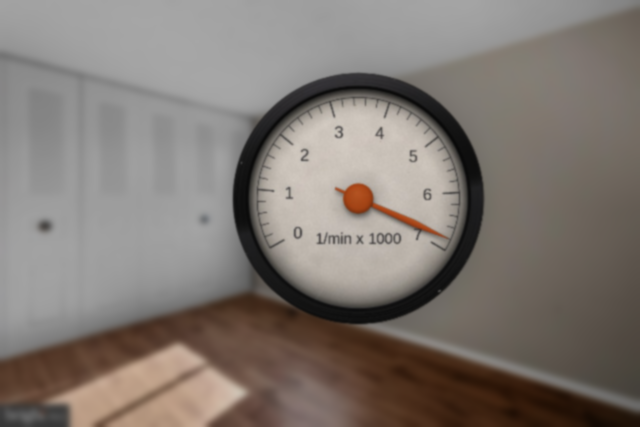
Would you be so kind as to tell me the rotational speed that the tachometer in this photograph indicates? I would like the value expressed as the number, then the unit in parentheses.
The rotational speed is 6800 (rpm)
